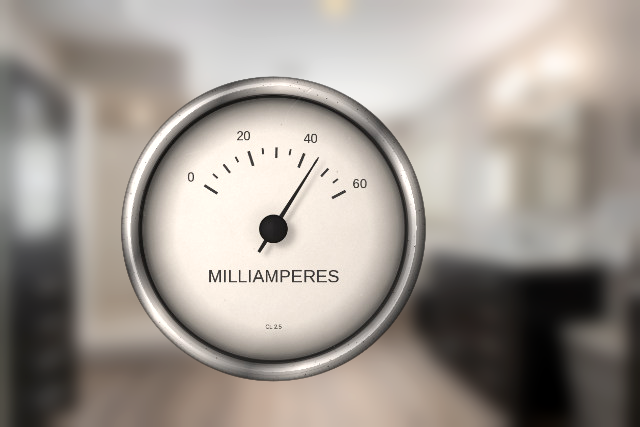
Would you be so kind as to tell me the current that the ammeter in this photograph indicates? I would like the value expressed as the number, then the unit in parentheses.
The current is 45 (mA)
